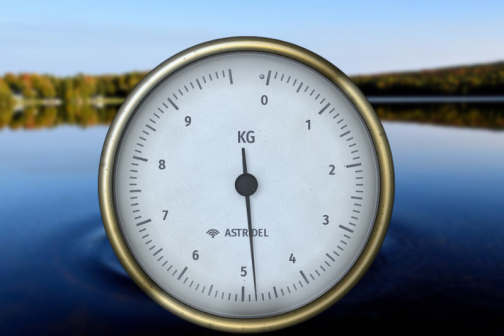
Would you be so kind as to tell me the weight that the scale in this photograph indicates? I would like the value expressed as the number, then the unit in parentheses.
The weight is 4.8 (kg)
